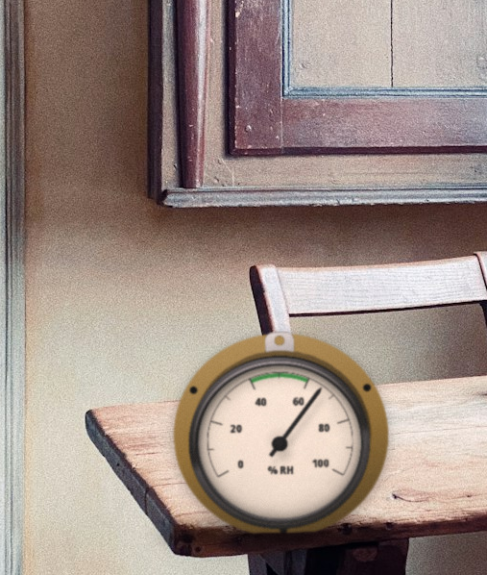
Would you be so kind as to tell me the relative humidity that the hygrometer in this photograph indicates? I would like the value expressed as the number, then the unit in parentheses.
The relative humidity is 65 (%)
